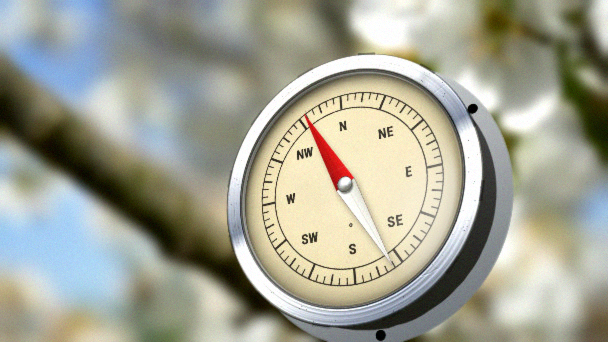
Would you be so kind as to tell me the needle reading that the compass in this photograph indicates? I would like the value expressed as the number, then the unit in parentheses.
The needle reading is 335 (°)
